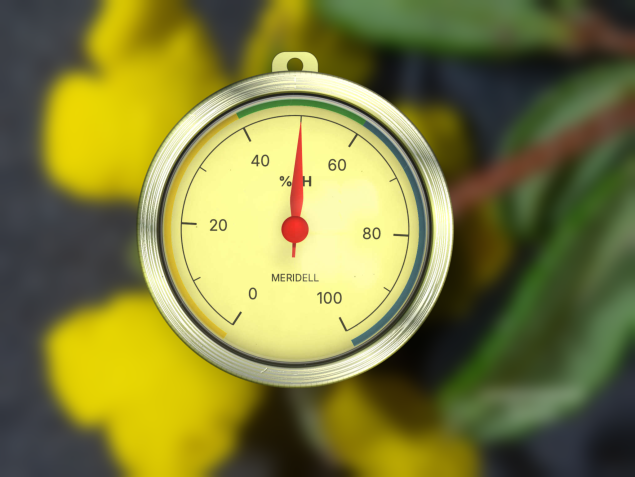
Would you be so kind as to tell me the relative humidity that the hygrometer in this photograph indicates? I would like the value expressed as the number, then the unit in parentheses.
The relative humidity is 50 (%)
